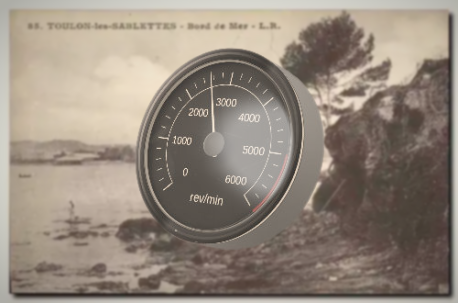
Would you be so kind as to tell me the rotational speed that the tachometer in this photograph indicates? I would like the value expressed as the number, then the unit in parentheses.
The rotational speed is 2600 (rpm)
